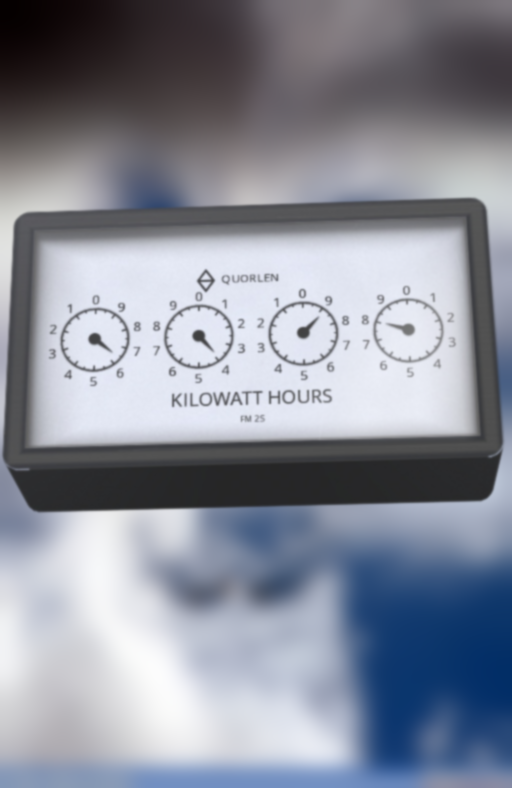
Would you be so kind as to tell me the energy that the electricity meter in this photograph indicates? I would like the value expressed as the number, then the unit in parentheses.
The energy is 6388 (kWh)
